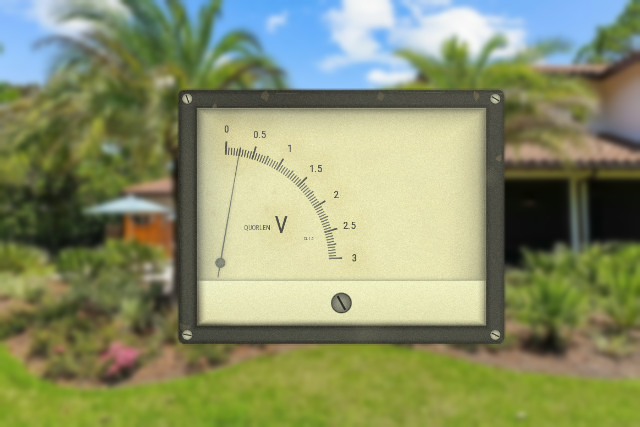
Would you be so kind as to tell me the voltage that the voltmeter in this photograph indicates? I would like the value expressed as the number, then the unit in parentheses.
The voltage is 0.25 (V)
